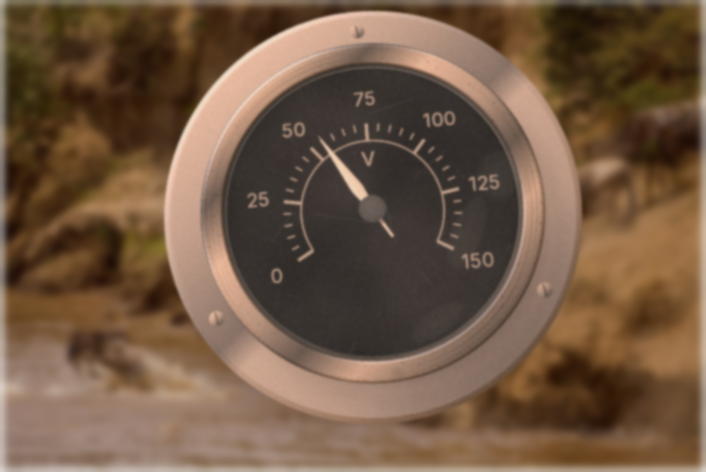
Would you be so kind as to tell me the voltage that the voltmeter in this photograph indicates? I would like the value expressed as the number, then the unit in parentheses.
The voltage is 55 (V)
